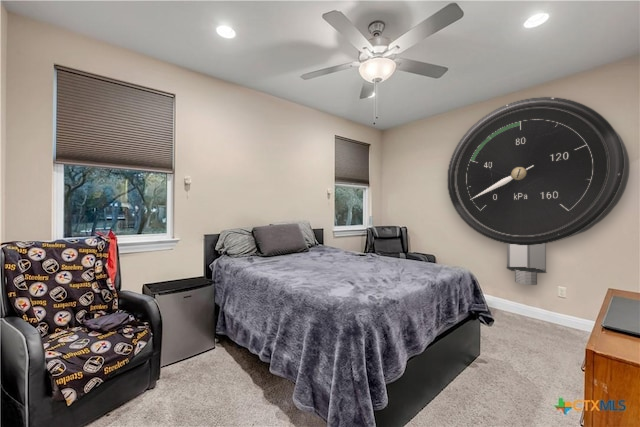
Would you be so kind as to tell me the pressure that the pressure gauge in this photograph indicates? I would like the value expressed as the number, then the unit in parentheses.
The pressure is 10 (kPa)
